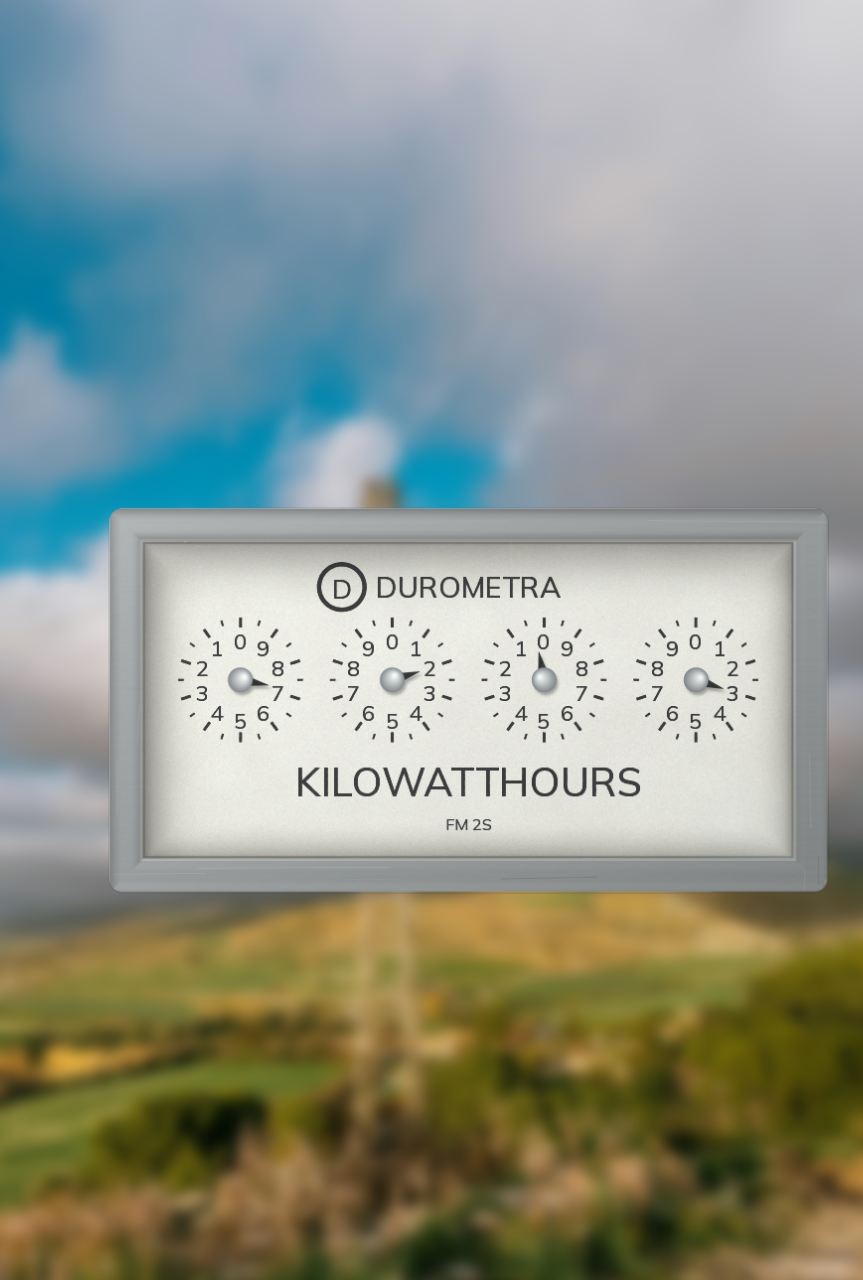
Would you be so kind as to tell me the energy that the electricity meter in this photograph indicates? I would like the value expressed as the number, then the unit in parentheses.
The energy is 7203 (kWh)
